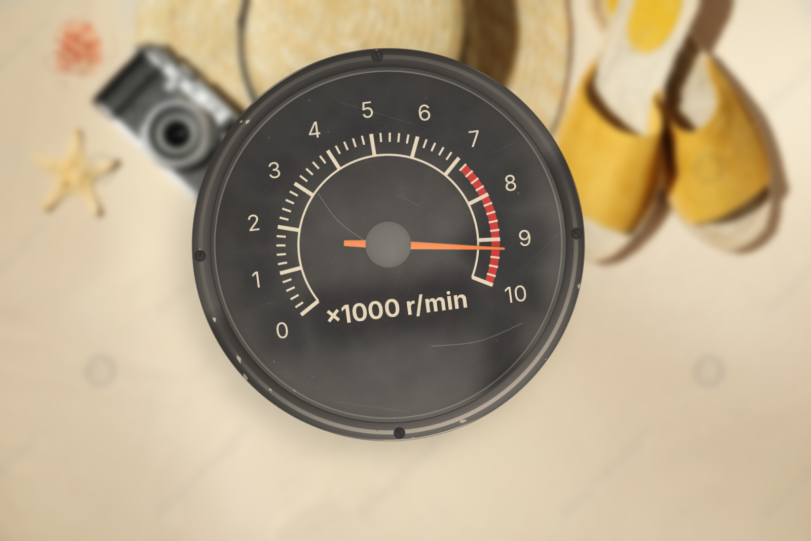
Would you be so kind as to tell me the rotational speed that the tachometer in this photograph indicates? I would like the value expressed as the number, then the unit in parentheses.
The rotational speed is 9200 (rpm)
